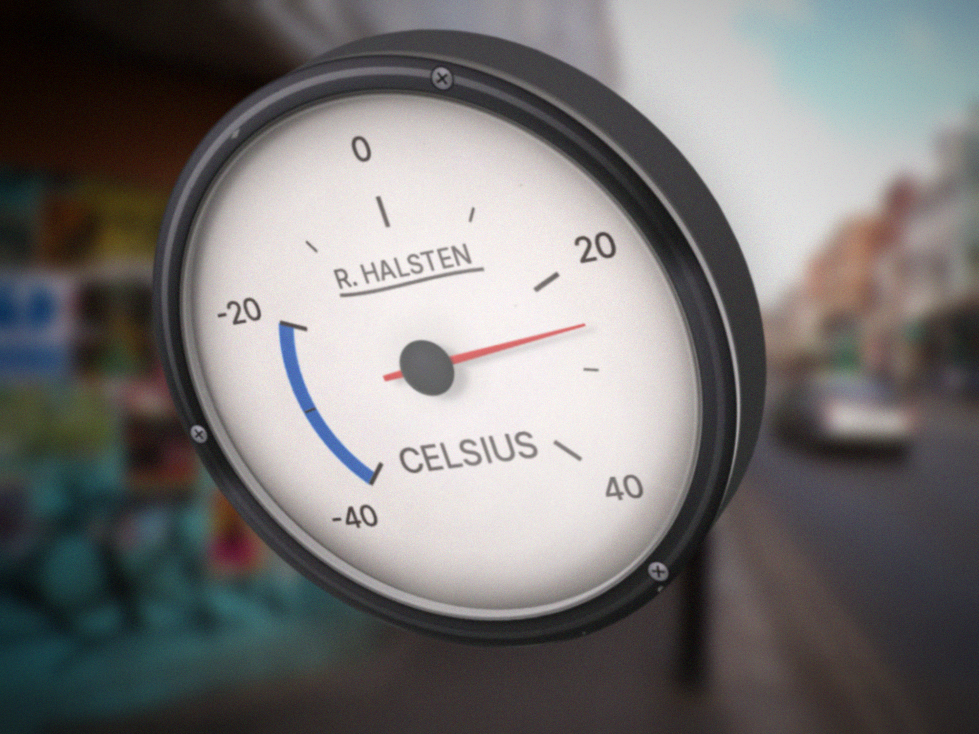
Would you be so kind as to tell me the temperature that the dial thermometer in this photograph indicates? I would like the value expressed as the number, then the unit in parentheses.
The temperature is 25 (°C)
